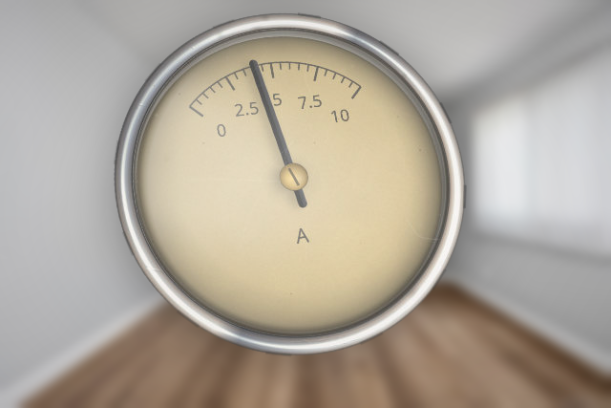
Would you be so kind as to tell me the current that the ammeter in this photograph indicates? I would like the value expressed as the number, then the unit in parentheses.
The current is 4 (A)
